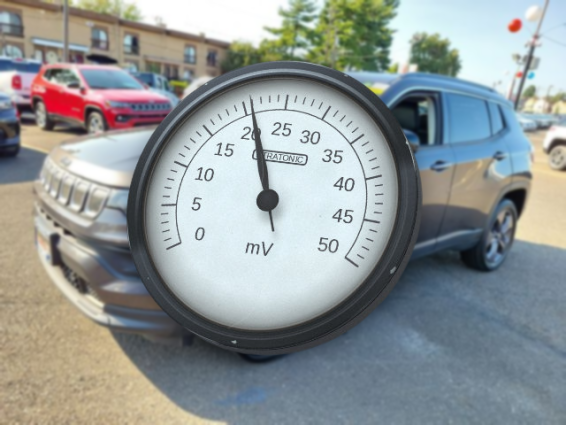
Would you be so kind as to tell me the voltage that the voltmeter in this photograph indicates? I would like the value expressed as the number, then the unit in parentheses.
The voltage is 21 (mV)
